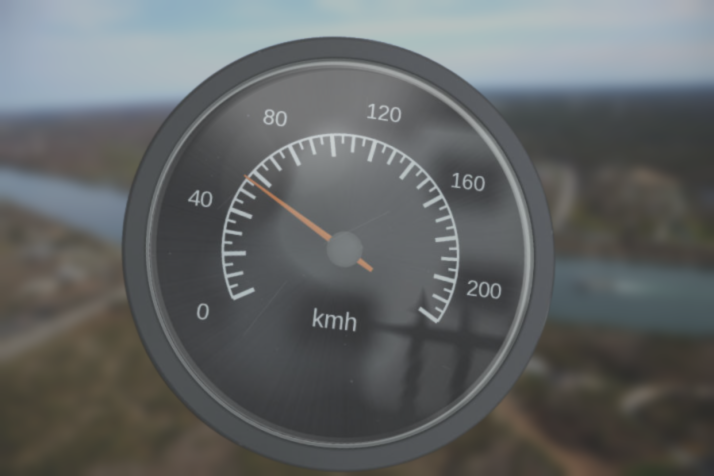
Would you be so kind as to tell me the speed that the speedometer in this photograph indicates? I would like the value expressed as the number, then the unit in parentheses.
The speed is 55 (km/h)
